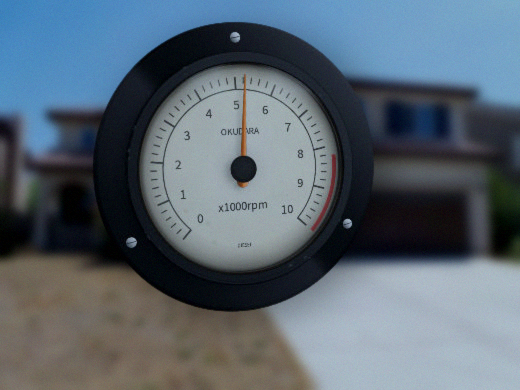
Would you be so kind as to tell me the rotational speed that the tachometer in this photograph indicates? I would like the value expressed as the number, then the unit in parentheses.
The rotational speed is 5200 (rpm)
